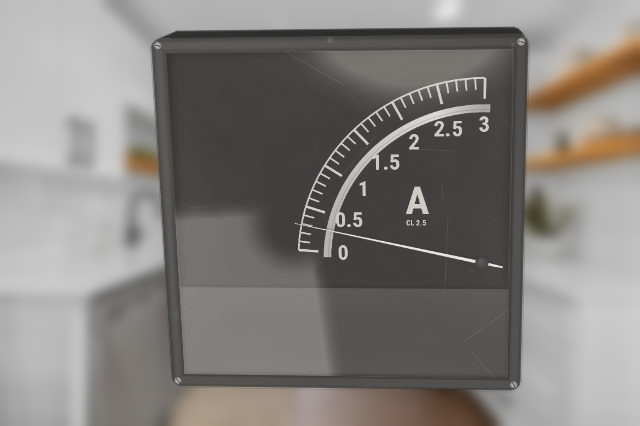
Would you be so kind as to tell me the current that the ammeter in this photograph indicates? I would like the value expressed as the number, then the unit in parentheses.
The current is 0.3 (A)
